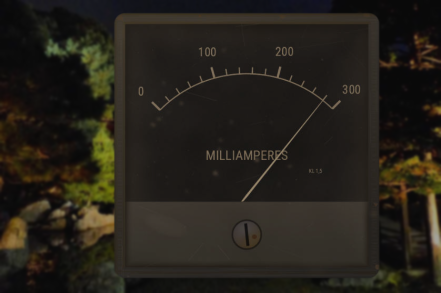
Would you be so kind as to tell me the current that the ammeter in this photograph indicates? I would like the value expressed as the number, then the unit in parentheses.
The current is 280 (mA)
